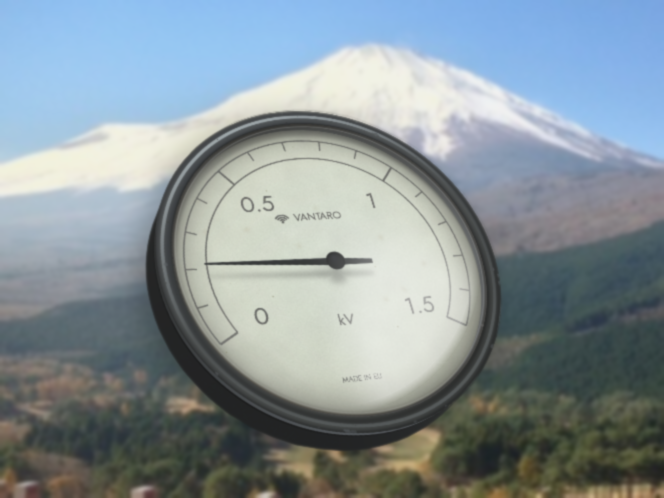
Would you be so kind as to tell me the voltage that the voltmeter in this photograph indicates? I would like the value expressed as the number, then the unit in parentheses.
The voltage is 0.2 (kV)
